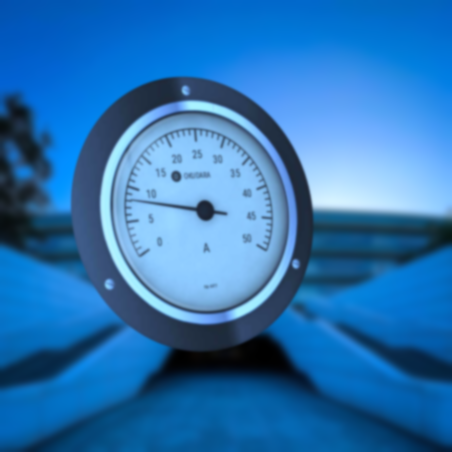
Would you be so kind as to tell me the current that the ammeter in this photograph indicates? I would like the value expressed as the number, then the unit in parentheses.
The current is 8 (A)
